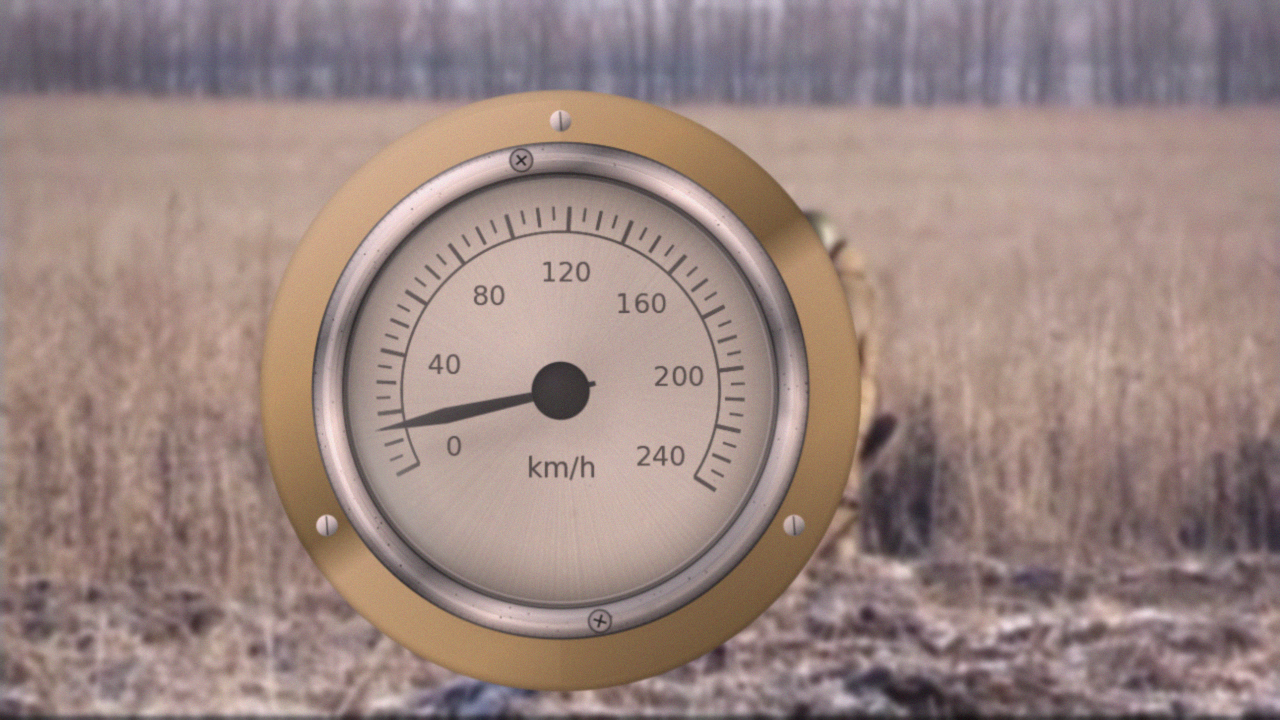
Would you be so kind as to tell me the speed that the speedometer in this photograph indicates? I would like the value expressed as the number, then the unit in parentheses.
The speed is 15 (km/h)
